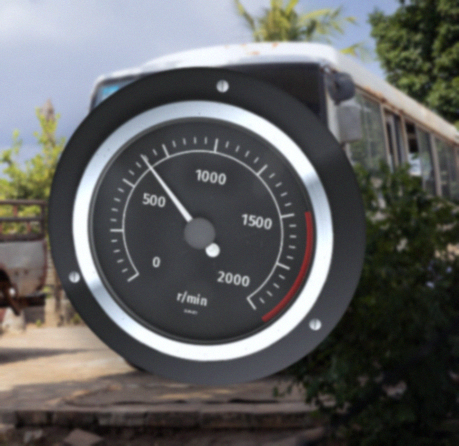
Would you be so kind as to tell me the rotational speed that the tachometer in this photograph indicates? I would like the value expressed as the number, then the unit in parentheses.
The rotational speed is 650 (rpm)
